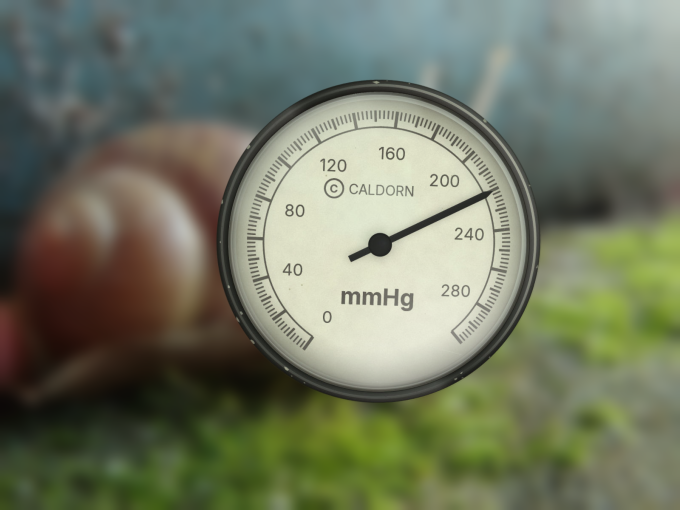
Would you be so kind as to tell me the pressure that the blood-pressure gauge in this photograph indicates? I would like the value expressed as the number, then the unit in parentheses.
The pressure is 220 (mmHg)
